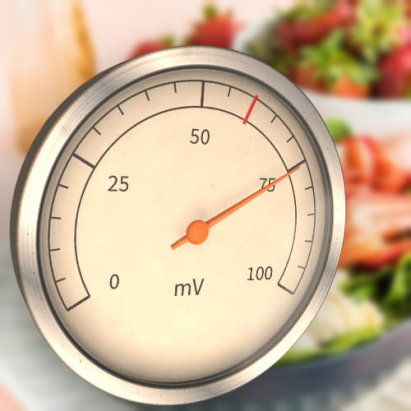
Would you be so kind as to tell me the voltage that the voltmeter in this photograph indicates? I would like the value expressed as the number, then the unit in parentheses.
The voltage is 75 (mV)
